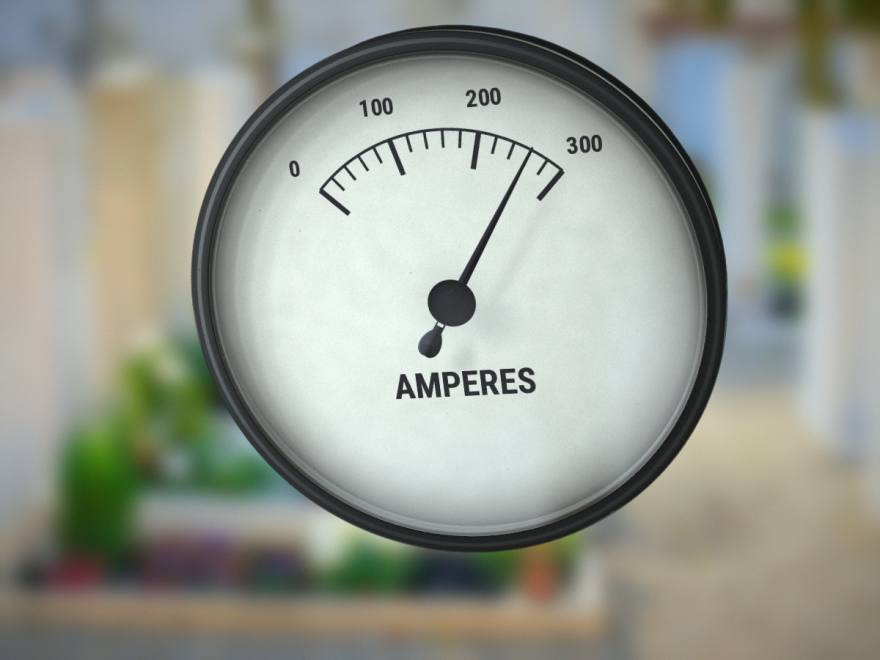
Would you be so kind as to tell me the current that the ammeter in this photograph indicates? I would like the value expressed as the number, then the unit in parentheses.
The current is 260 (A)
